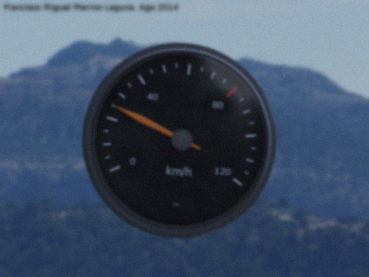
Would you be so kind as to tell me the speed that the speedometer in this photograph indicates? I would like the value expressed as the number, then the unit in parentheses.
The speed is 25 (km/h)
